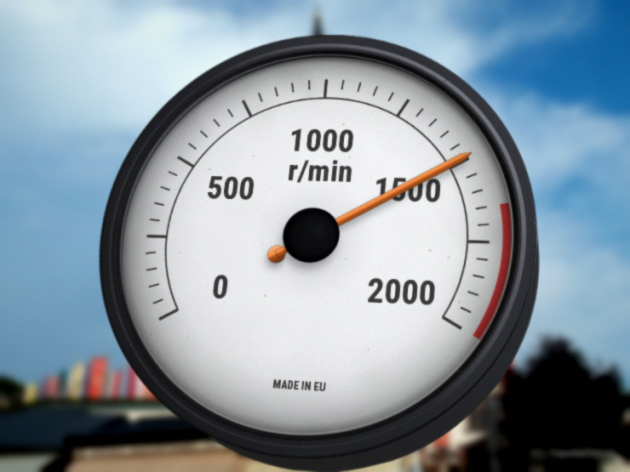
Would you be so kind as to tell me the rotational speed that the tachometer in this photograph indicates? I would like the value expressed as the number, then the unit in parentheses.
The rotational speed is 1500 (rpm)
